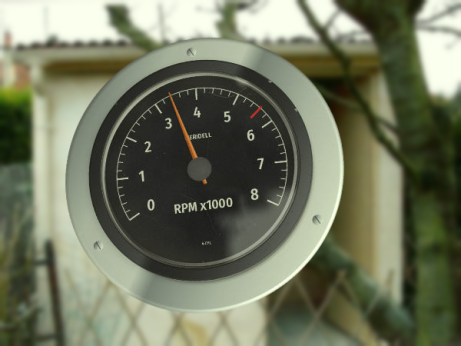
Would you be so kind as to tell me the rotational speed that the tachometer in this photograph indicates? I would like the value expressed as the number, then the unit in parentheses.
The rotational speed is 3400 (rpm)
